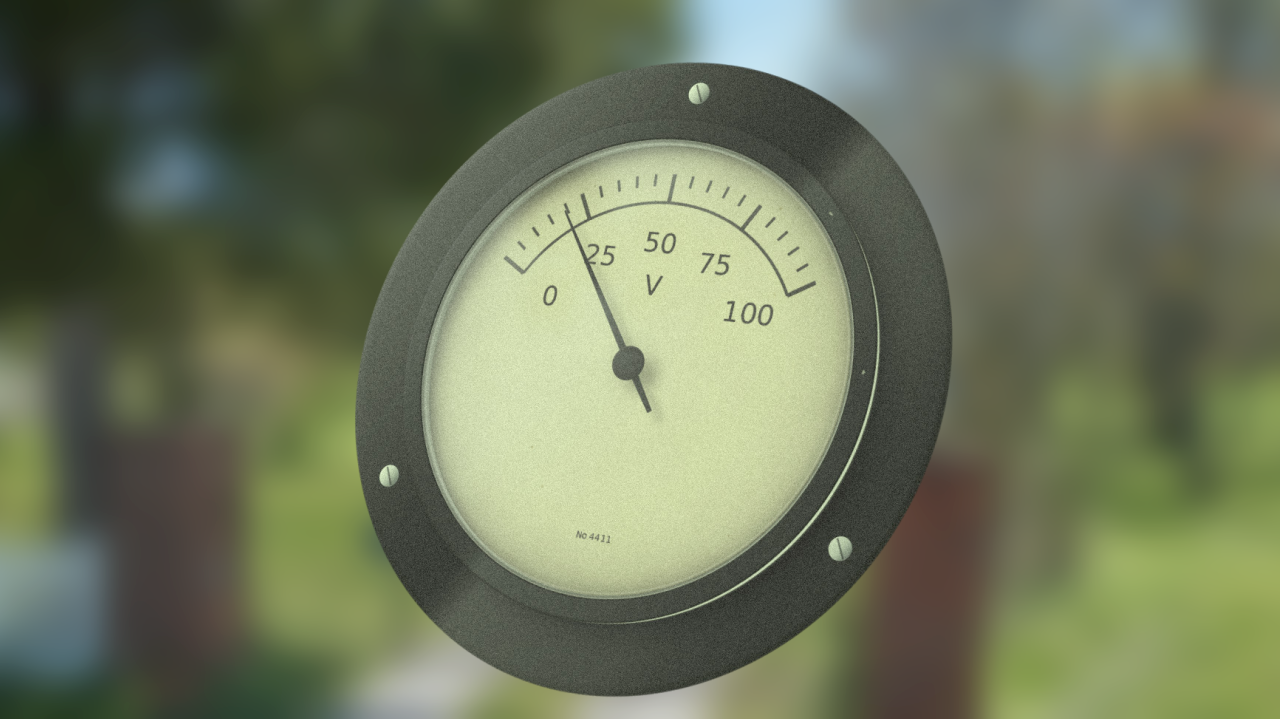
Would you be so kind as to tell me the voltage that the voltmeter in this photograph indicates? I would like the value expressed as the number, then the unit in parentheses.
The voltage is 20 (V)
